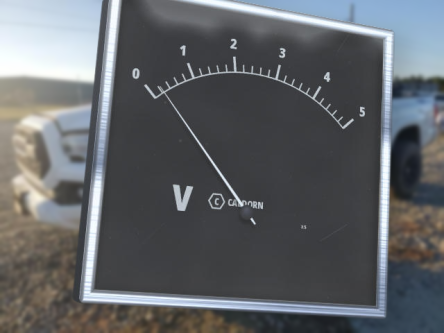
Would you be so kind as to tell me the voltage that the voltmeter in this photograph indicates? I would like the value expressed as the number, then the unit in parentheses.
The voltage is 0.2 (V)
